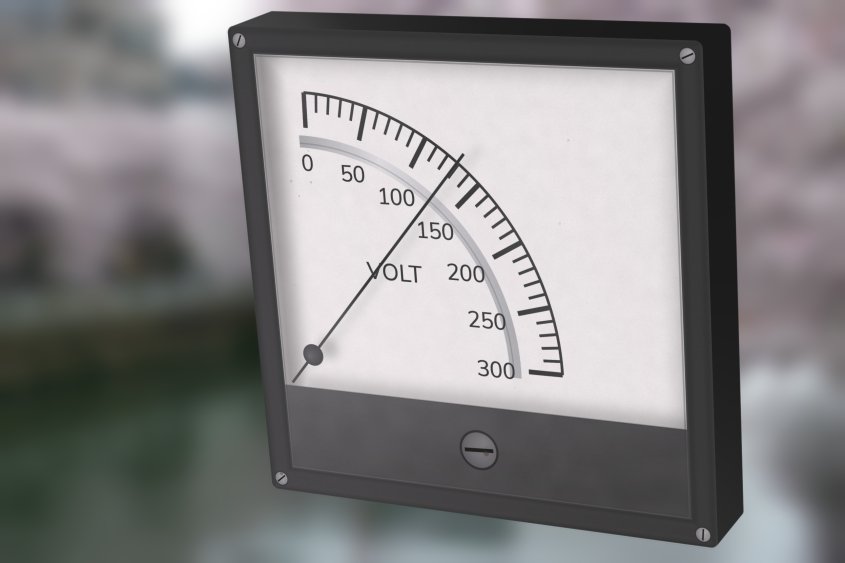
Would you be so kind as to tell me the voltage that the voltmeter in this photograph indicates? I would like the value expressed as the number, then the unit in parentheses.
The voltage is 130 (V)
